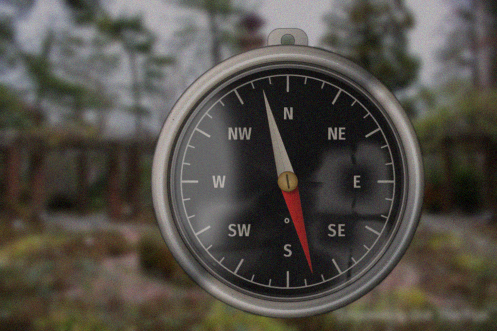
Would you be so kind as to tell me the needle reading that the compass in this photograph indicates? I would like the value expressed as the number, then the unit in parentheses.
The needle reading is 165 (°)
